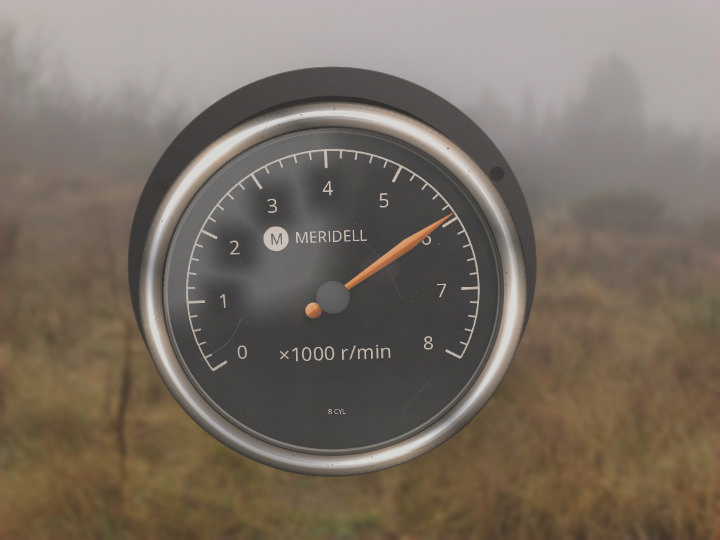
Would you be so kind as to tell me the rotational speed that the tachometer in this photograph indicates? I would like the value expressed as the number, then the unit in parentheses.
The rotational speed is 5900 (rpm)
